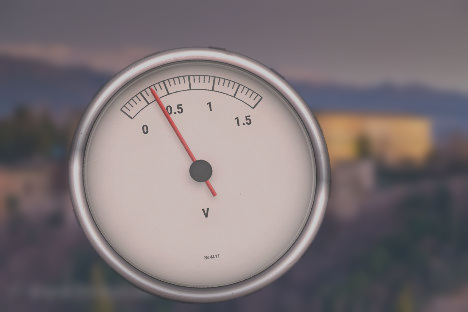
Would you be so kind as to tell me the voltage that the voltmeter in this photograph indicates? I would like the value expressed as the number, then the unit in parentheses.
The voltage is 0.35 (V)
